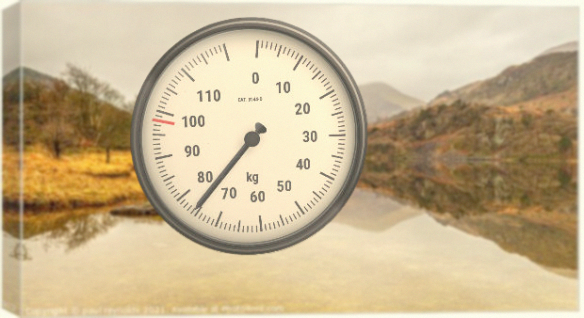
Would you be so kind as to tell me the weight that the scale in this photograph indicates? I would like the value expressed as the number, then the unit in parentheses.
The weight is 76 (kg)
